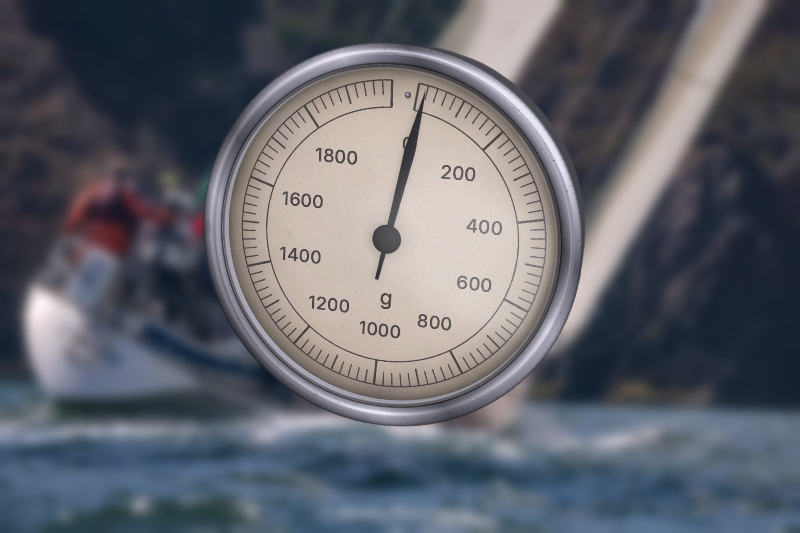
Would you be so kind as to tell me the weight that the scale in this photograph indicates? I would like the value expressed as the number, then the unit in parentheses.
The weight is 20 (g)
